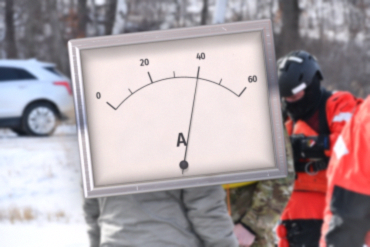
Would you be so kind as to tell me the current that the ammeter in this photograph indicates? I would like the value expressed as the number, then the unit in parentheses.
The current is 40 (A)
